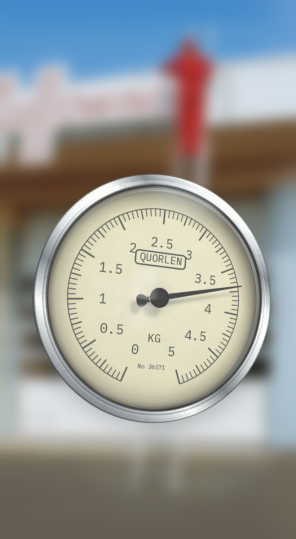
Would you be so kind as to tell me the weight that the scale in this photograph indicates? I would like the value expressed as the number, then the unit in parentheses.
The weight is 3.7 (kg)
